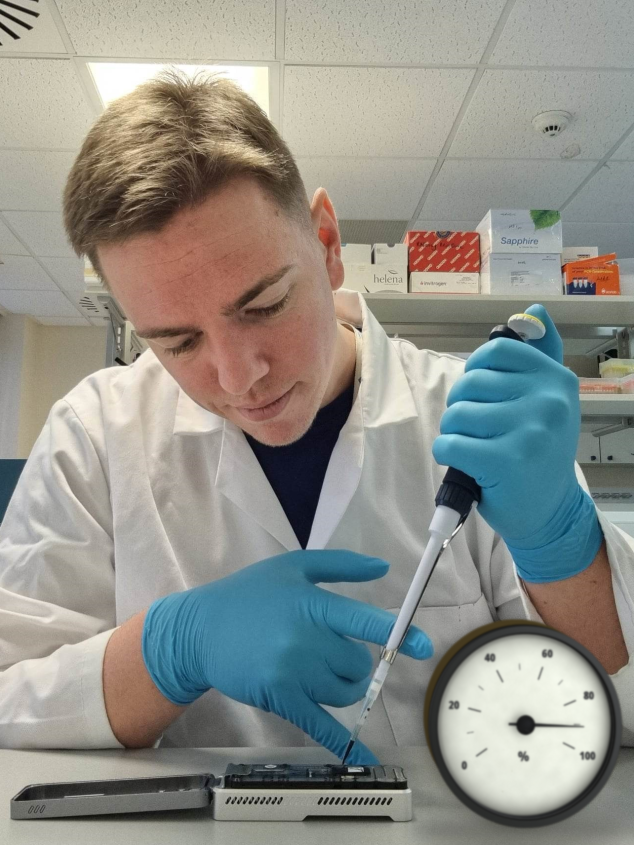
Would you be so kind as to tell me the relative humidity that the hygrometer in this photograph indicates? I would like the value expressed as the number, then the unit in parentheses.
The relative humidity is 90 (%)
